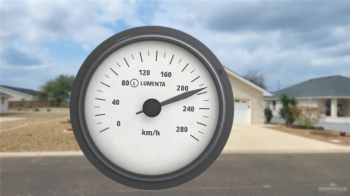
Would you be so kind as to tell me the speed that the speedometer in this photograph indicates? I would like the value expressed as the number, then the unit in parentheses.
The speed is 215 (km/h)
